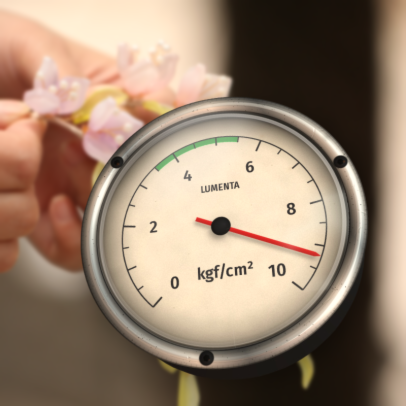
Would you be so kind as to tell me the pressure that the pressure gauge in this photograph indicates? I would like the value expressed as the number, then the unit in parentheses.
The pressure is 9.25 (kg/cm²)
